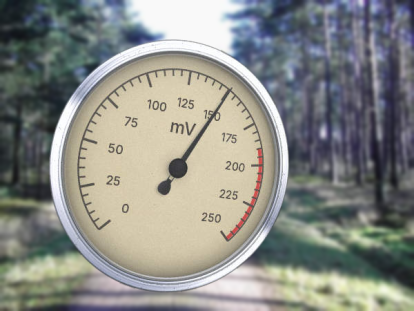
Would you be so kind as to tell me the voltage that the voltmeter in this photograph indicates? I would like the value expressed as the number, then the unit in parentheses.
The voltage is 150 (mV)
